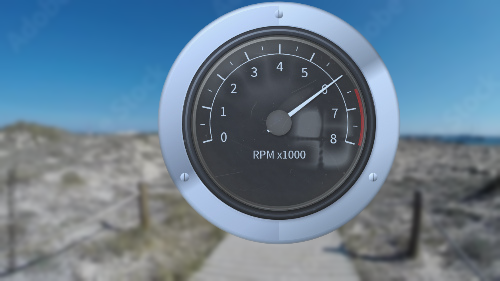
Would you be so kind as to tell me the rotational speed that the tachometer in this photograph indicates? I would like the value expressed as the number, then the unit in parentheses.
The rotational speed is 6000 (rpm)
